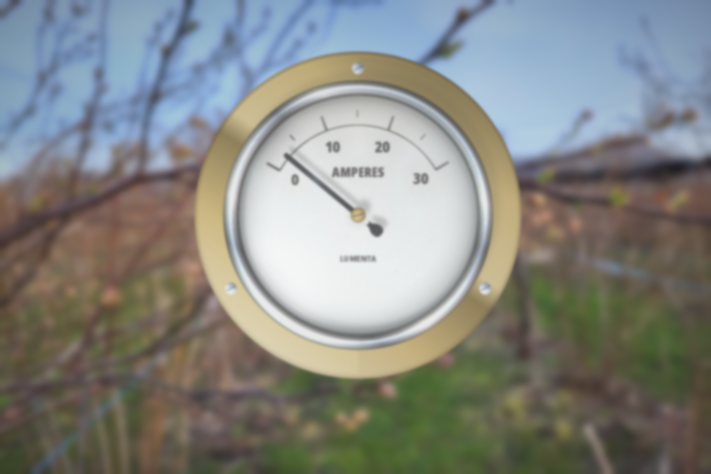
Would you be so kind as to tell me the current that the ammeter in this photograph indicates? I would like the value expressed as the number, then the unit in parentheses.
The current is 2.5 (A)
